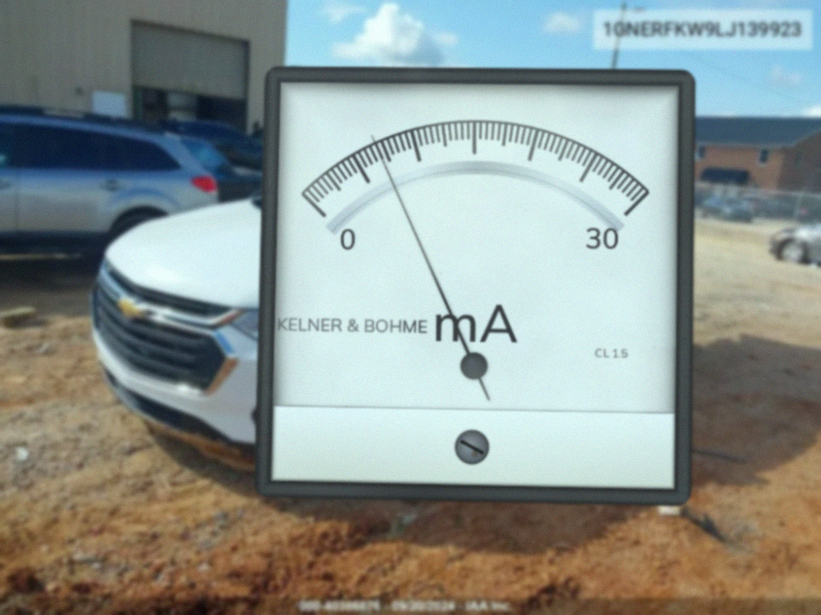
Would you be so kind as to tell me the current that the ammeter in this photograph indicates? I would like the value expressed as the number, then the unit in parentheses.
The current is 7 (mA)
